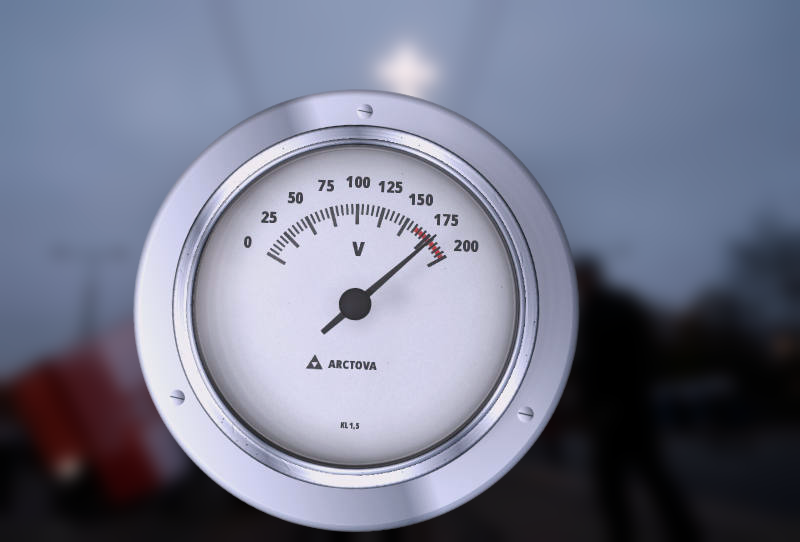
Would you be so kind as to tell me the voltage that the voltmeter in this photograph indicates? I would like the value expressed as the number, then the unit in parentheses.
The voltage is 180 (V)
